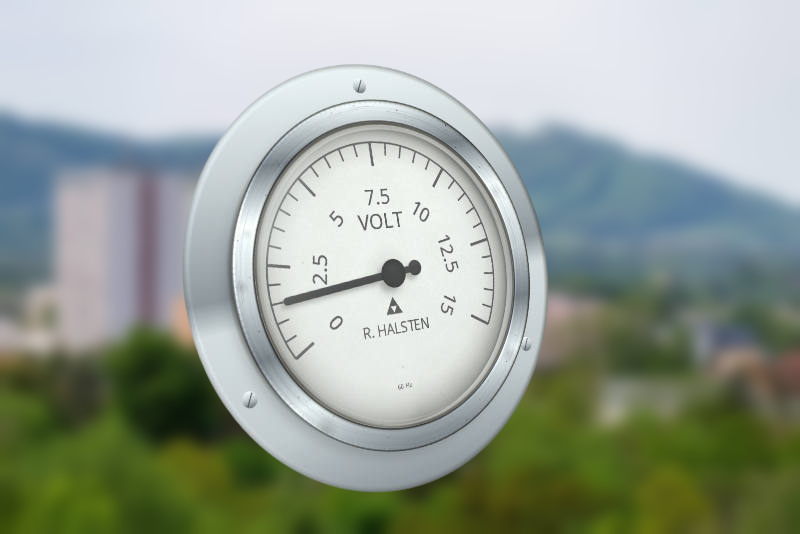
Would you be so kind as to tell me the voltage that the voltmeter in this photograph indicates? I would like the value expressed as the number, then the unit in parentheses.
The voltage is 1.5 (V)
